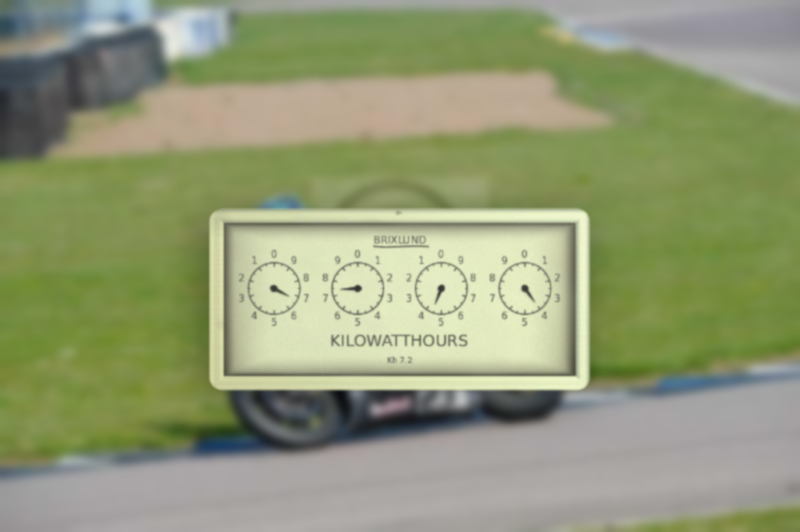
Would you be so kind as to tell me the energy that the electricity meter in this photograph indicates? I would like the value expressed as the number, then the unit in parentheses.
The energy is 6744 (kWh)
